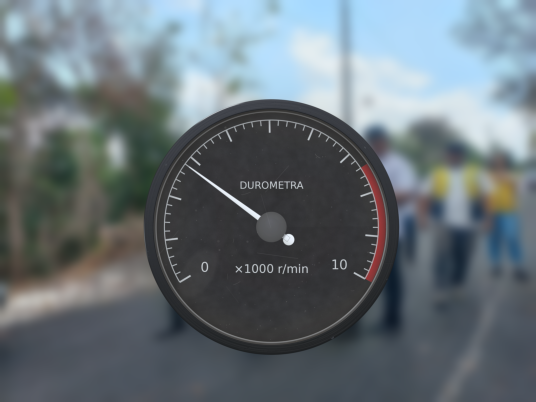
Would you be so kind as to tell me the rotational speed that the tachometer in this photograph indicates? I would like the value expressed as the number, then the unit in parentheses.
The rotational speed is 2800 (rpm)
